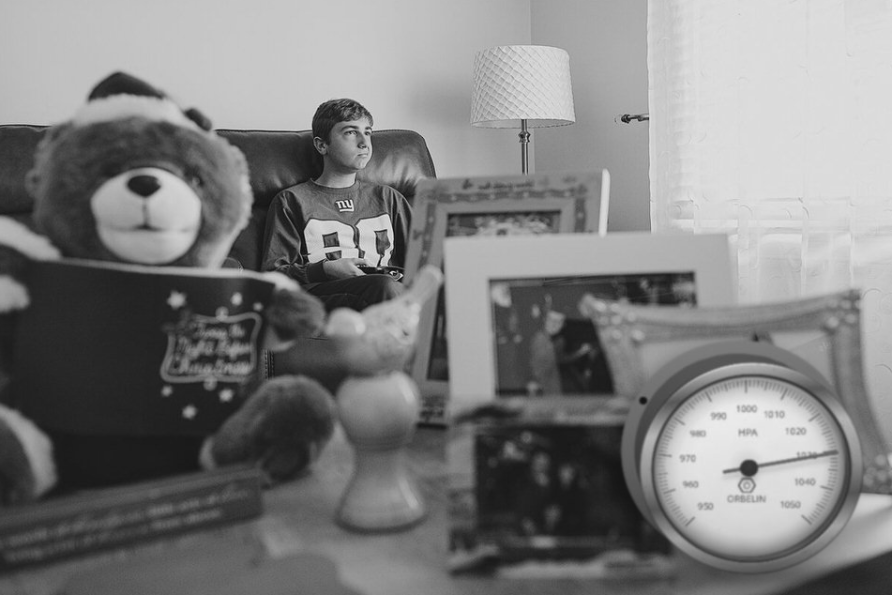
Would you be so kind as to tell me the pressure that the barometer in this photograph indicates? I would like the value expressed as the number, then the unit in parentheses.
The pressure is 1030 (hPa)
